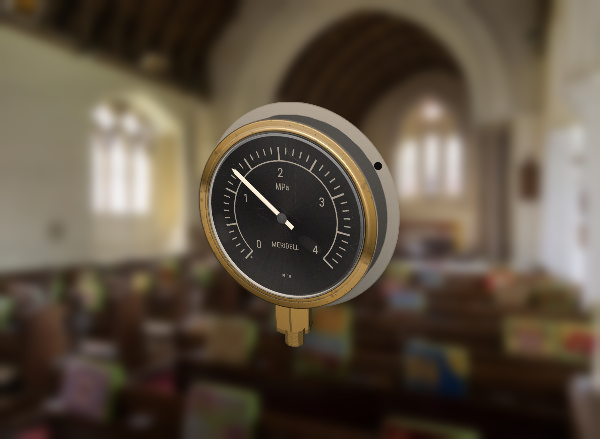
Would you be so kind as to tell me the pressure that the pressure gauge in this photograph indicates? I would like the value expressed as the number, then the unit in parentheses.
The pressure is 1.3 (MPa)
